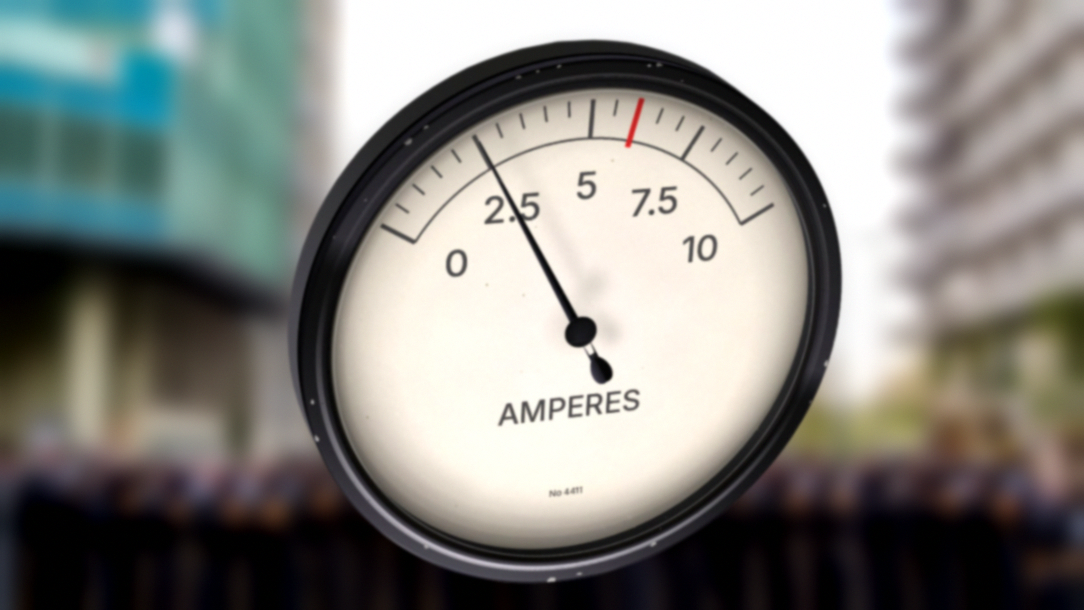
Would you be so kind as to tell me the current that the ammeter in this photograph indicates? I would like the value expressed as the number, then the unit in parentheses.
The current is 2.5 (A)
